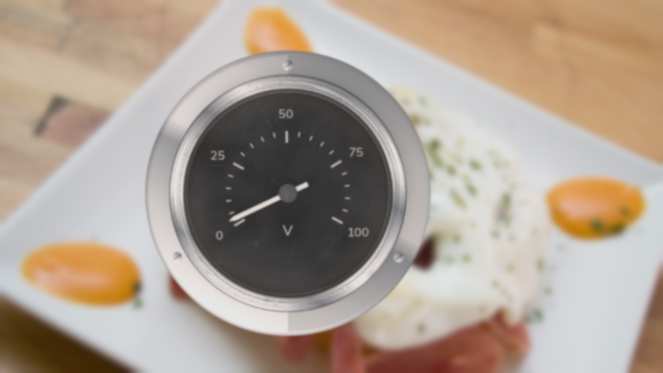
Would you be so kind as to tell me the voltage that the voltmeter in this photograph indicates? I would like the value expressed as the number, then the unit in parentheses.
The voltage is 2.5 (V)
